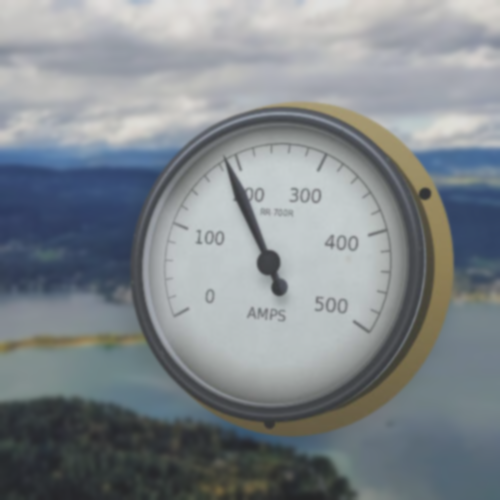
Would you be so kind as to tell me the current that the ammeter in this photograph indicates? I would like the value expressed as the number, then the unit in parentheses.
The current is 190 (A)
